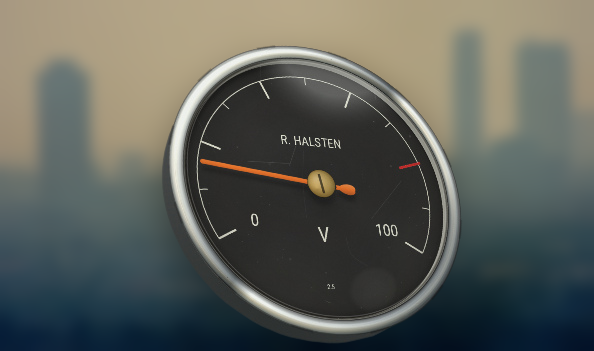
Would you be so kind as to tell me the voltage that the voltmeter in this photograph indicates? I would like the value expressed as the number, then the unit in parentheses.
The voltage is 15 (V)
